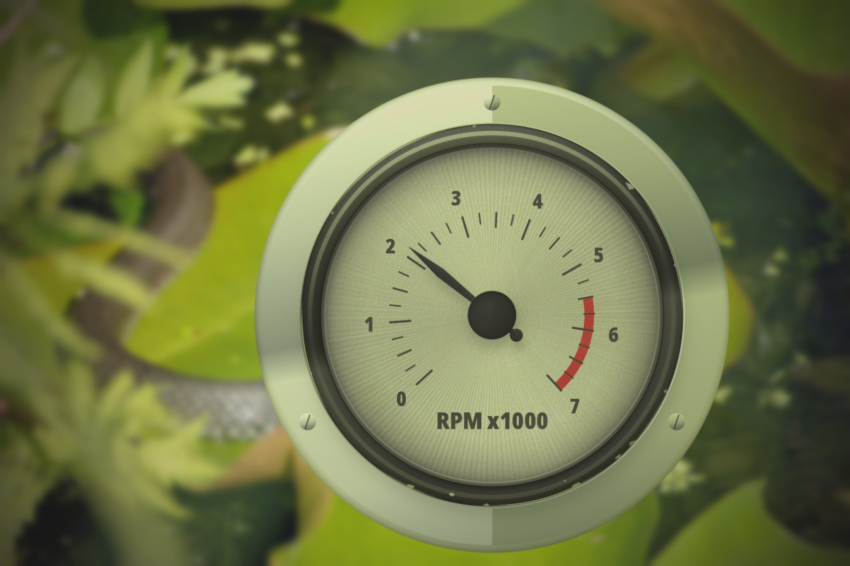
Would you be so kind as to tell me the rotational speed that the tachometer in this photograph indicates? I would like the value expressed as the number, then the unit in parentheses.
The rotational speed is 2125 (rpm)
